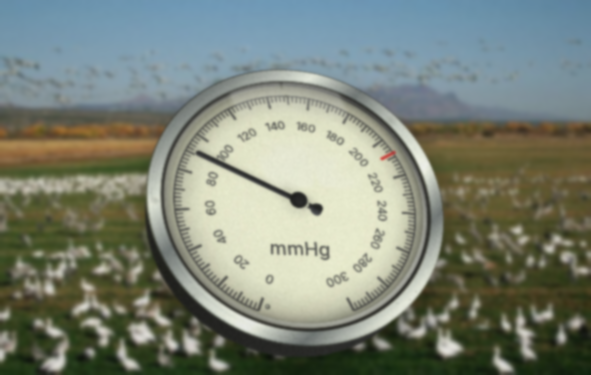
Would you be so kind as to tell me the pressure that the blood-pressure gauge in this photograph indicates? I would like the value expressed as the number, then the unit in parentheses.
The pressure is 90 (mmHg)
